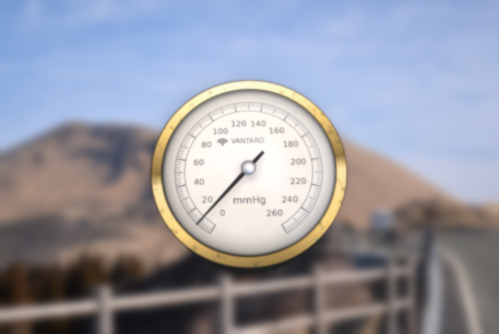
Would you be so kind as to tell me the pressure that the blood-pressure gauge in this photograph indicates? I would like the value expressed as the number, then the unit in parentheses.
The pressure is 10 (mmHg)
